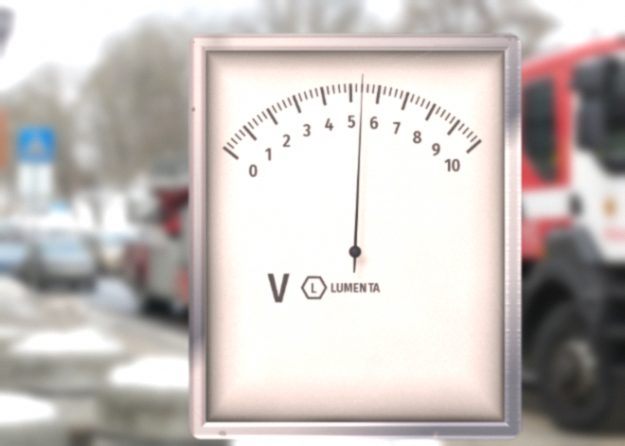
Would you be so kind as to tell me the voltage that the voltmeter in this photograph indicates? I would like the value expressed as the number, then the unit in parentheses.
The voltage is 5.4 (V)
